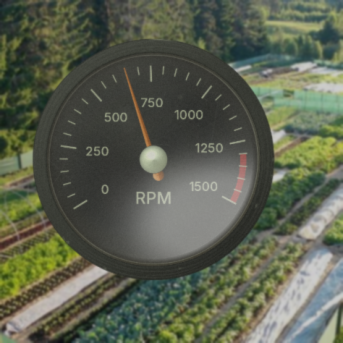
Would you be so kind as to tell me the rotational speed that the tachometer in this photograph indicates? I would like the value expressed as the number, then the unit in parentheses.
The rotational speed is 650 (rpm)
